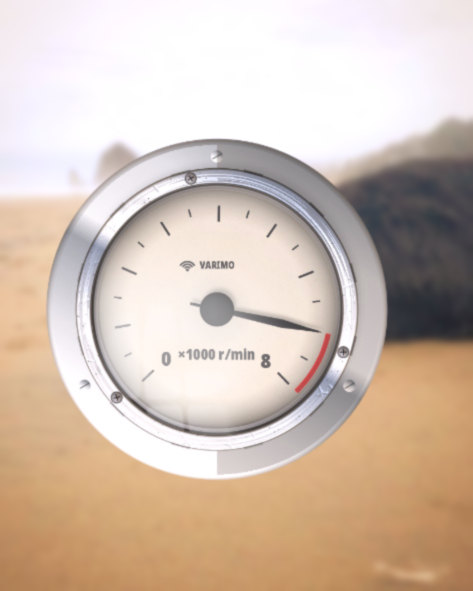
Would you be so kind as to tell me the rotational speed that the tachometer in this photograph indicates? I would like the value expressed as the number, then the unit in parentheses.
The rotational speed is 7000 (rpm)
